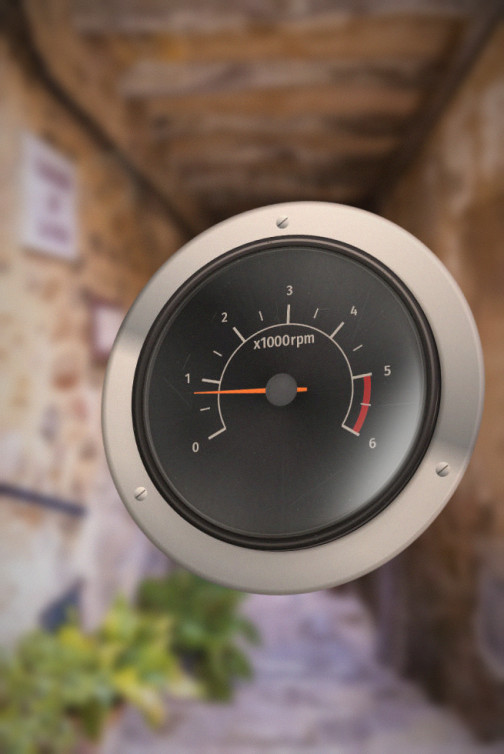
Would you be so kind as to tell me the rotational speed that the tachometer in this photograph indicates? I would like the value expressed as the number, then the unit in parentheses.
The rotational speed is 750 (rpm)
